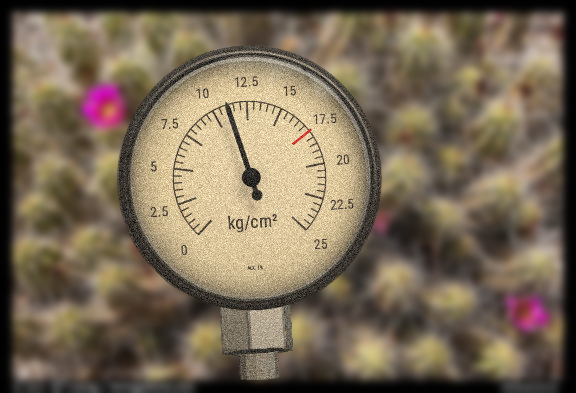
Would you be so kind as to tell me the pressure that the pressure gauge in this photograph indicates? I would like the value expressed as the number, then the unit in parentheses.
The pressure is 11 (kg/cm²)
